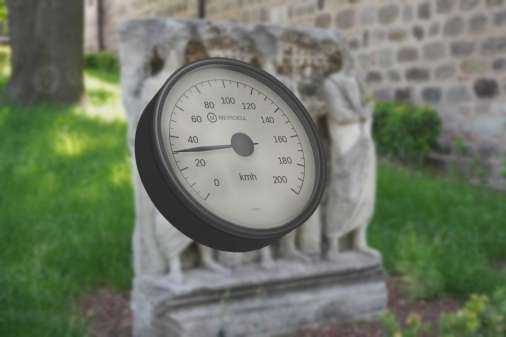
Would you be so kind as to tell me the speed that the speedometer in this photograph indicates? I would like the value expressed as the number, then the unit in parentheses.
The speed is 30 (km/h)
